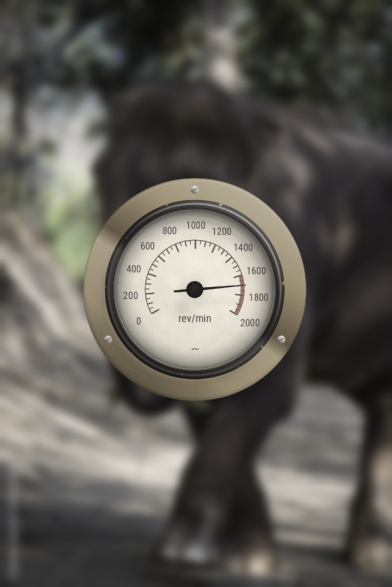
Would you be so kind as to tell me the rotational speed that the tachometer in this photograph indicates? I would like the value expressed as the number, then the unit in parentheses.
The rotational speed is 1700 (rpm)
